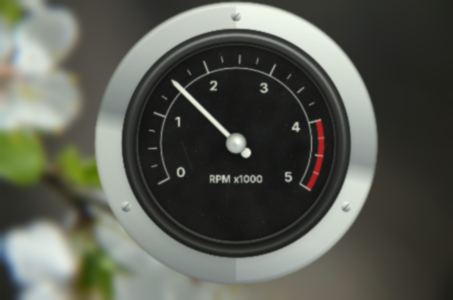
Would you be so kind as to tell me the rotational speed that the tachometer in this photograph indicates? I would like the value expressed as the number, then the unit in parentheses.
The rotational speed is 1500 (rpm)
